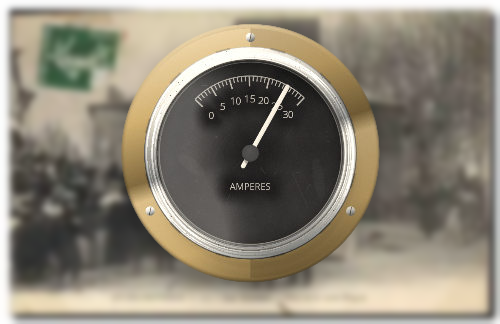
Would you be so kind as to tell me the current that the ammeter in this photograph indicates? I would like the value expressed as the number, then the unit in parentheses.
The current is 25 (A)
